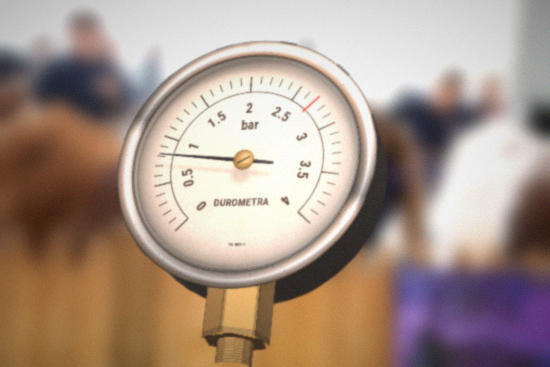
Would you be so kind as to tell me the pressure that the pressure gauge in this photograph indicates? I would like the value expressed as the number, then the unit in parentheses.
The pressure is 0.8 (bar)
